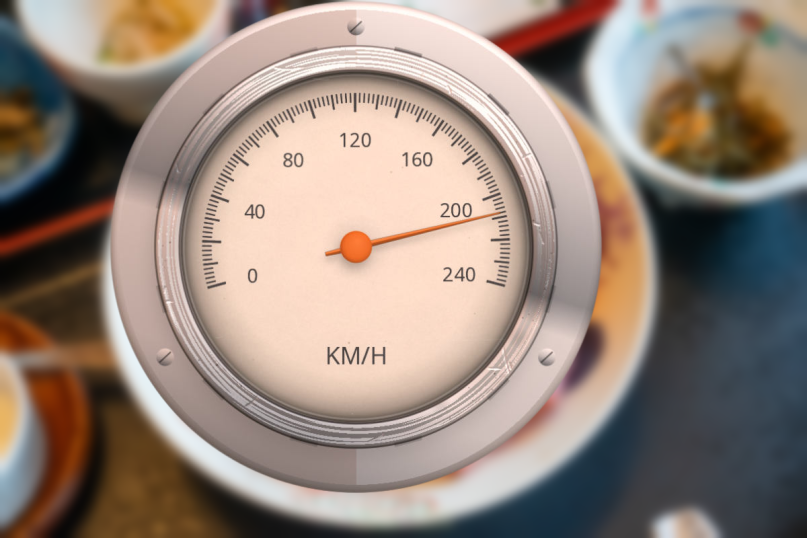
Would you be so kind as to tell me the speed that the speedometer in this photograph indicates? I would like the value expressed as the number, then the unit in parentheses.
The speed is 208 (km/h)
